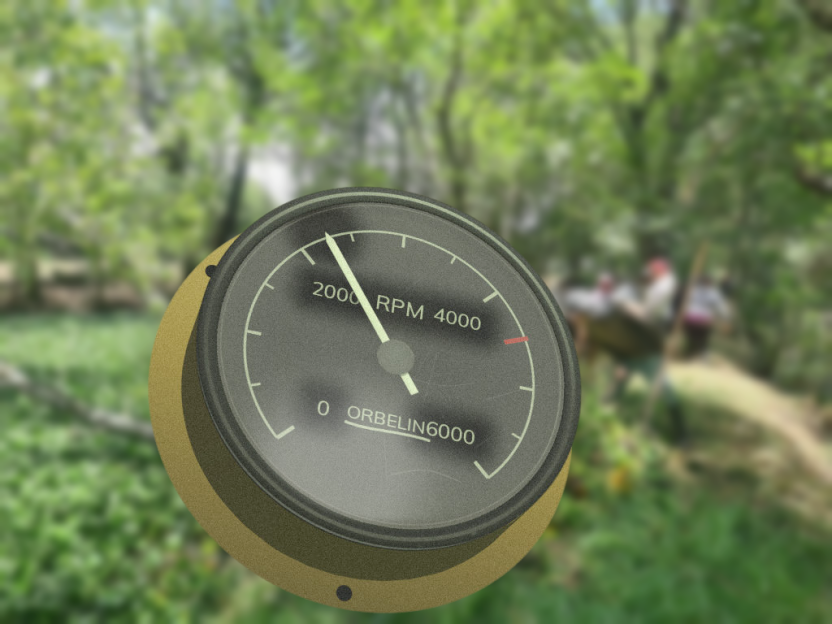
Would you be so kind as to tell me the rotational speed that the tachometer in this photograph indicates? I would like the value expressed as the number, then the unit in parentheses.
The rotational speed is 2250 (rpm)
